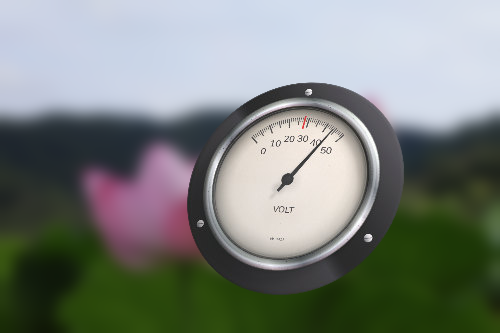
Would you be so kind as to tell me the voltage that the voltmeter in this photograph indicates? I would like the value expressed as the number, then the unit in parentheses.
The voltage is 45 (V)
